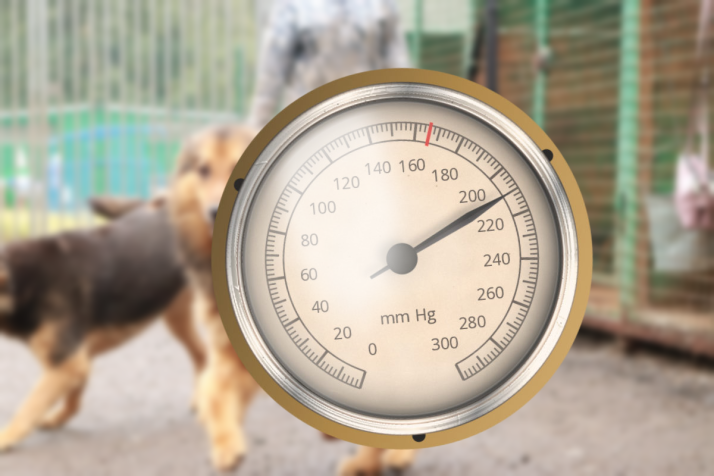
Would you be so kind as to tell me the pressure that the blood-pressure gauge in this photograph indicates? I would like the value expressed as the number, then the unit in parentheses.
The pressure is 210 (mmHg)
